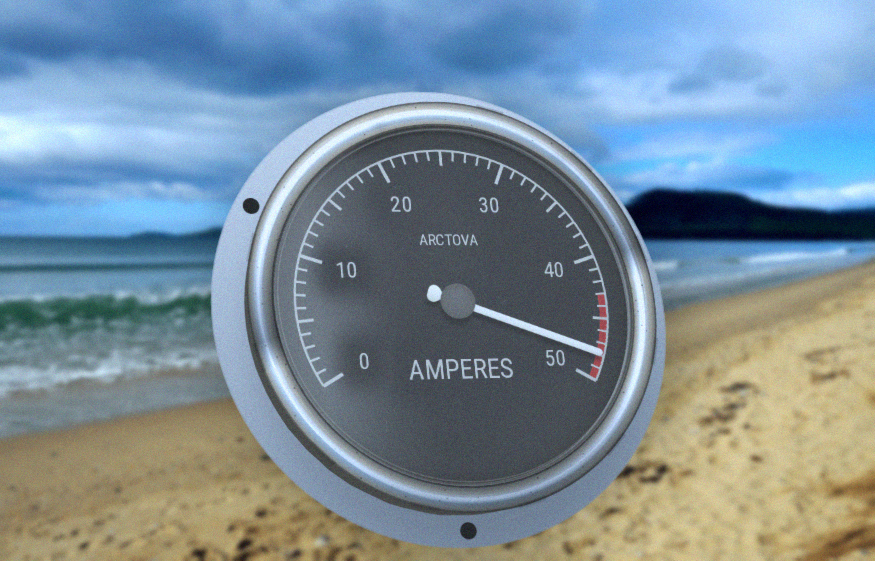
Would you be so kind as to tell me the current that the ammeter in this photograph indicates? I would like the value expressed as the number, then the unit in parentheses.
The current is 48 (A)
